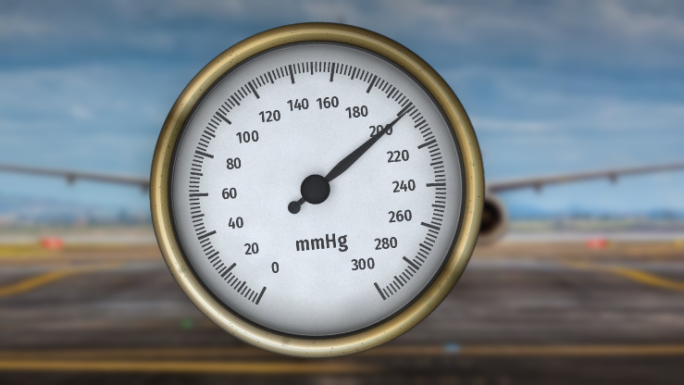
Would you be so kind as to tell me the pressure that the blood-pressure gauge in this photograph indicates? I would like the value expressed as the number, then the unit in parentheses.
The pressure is 202 (mmHg)
